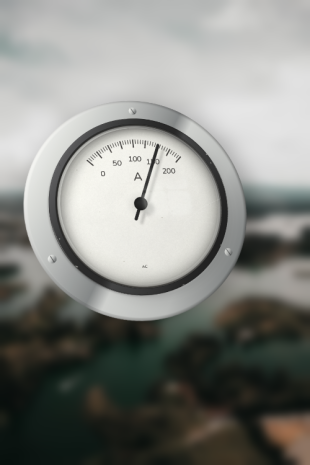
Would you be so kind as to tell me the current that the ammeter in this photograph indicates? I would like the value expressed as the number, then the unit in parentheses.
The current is 150 (A)
